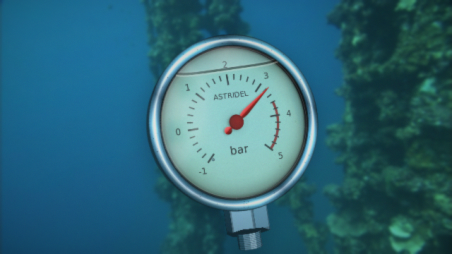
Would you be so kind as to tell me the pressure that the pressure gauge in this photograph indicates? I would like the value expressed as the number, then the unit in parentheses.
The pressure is 3.2 (bar)
